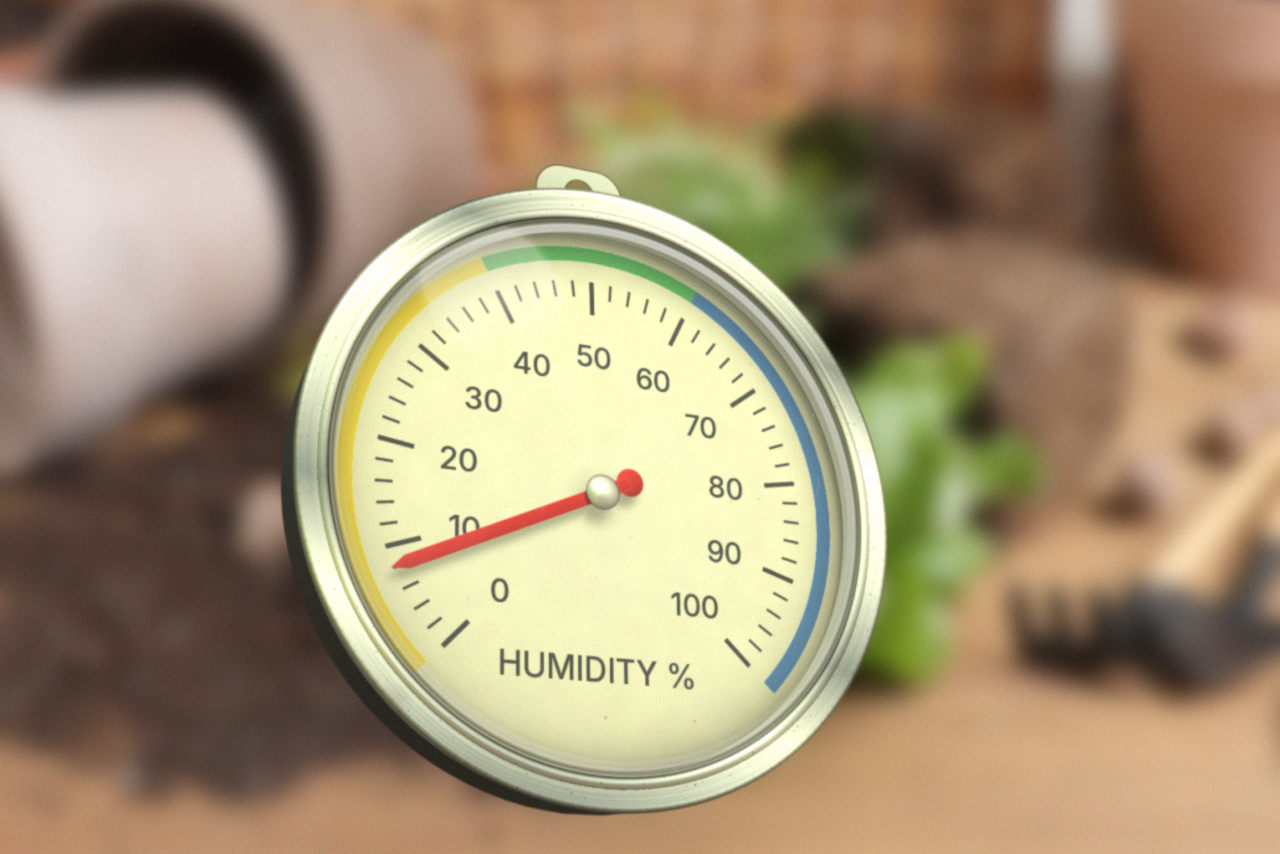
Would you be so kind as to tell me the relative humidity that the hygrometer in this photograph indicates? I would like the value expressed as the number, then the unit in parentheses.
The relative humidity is 8 (%)
